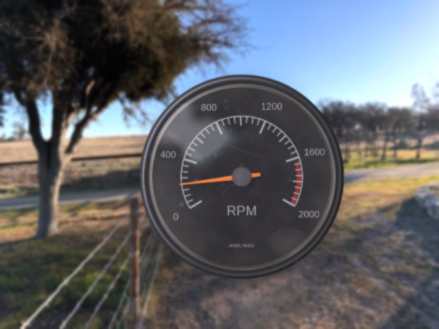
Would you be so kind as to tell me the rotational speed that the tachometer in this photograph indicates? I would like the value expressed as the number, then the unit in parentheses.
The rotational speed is 200 (rpm)
